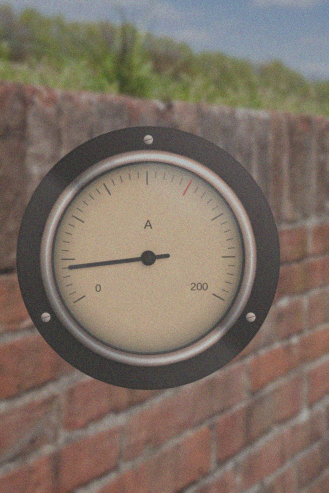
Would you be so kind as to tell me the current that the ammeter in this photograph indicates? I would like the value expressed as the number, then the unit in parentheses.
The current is 20 (A)
